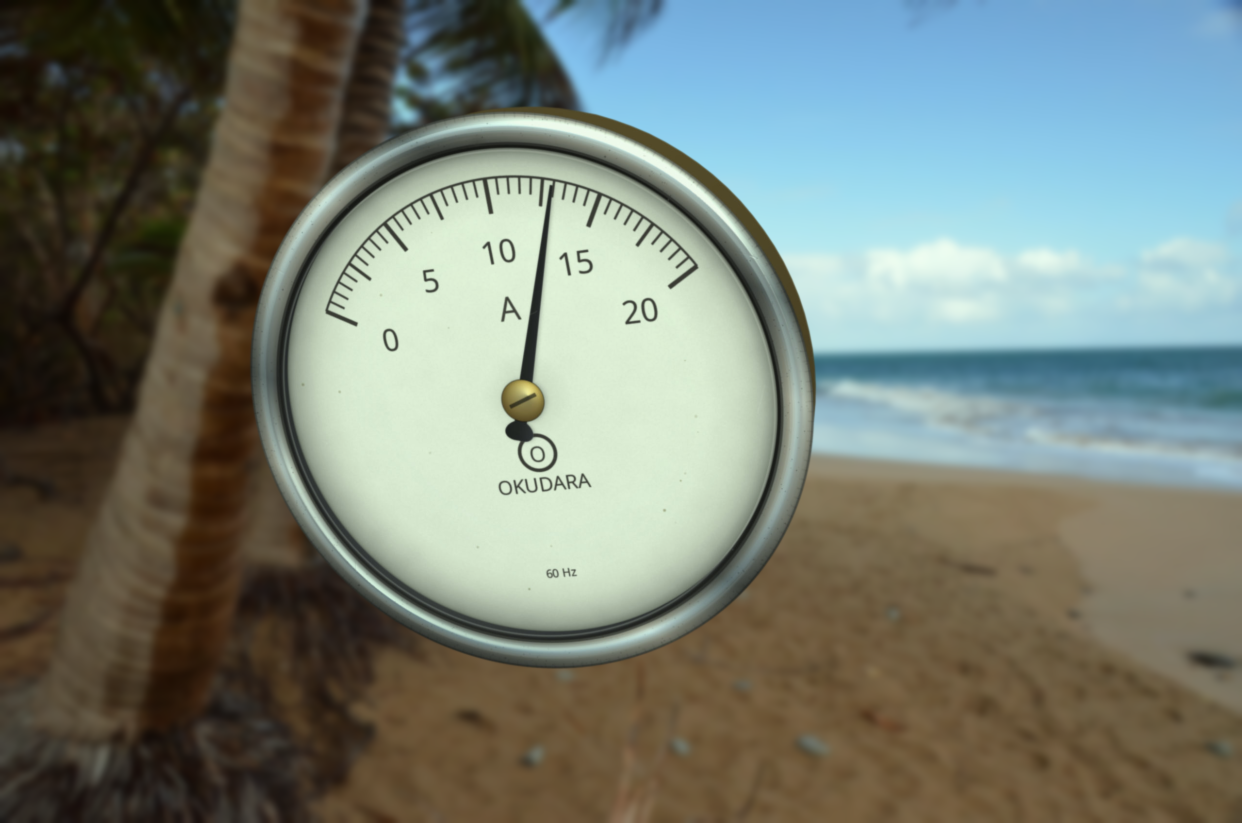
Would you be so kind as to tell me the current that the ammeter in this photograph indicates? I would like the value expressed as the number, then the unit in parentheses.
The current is 13 (A)
